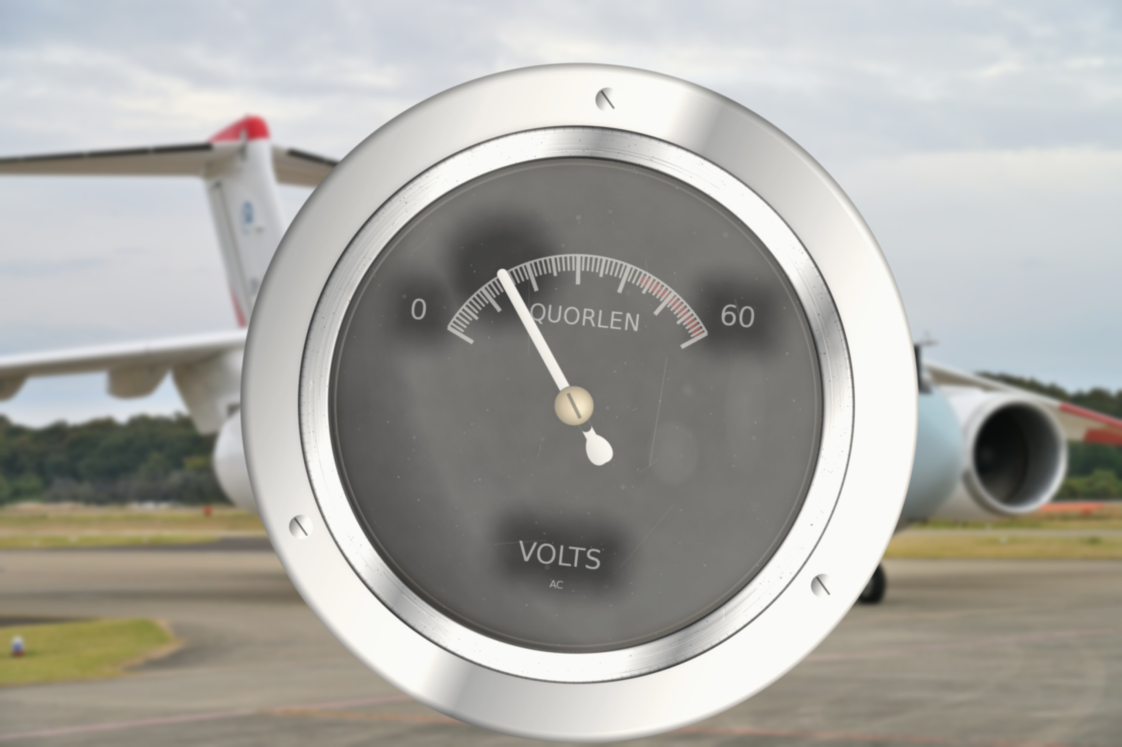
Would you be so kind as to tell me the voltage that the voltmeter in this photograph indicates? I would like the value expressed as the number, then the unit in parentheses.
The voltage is 15 (V)
